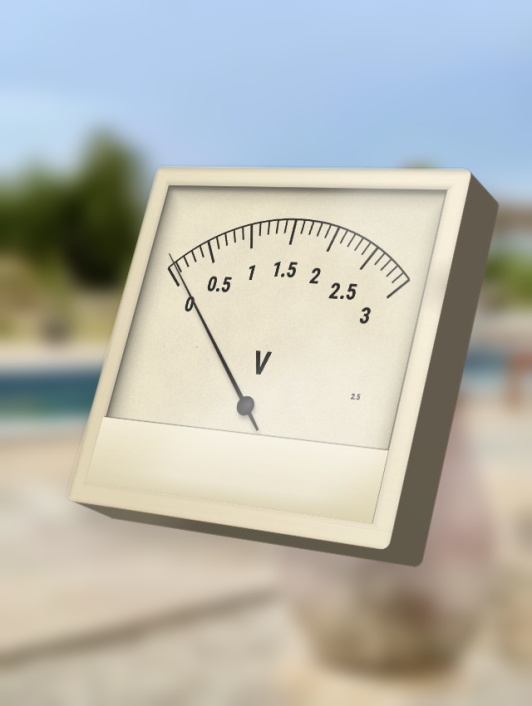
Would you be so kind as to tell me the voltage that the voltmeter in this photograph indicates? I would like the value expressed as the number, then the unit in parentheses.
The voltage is 0.1 (V)
